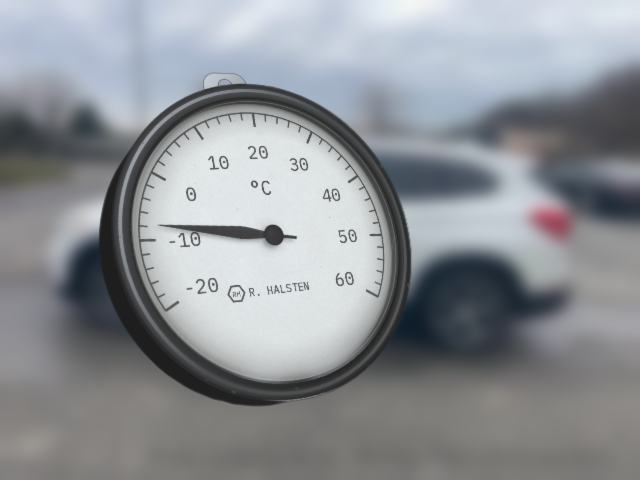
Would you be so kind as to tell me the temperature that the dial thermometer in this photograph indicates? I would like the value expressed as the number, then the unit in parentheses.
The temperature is -8 (°C)
